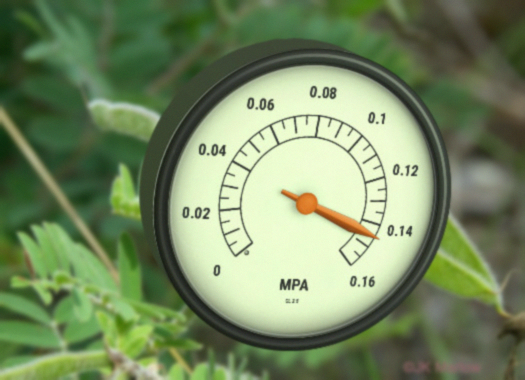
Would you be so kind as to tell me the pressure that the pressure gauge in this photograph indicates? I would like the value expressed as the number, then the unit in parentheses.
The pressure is 0.145 (MPa)
